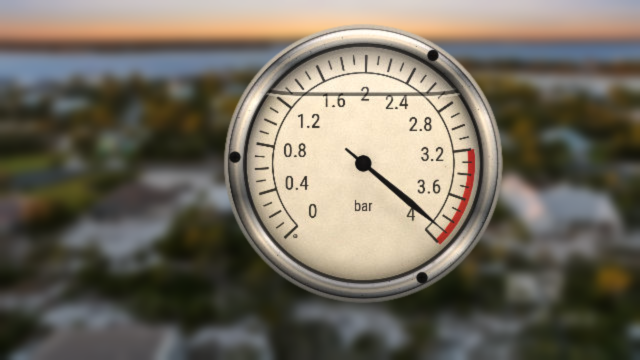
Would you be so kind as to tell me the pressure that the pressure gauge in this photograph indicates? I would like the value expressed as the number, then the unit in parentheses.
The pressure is 3.9 (bar)
